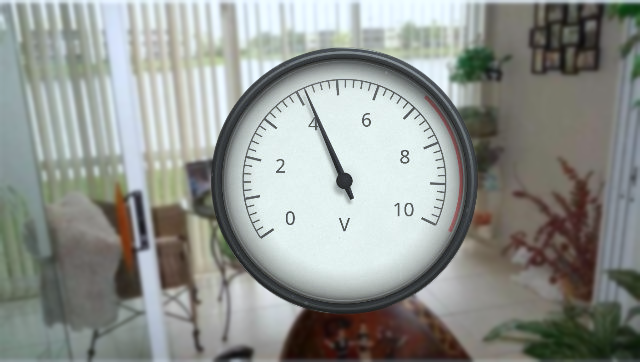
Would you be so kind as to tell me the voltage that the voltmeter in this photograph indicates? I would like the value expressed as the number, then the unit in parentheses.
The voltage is 4.2 (V)
